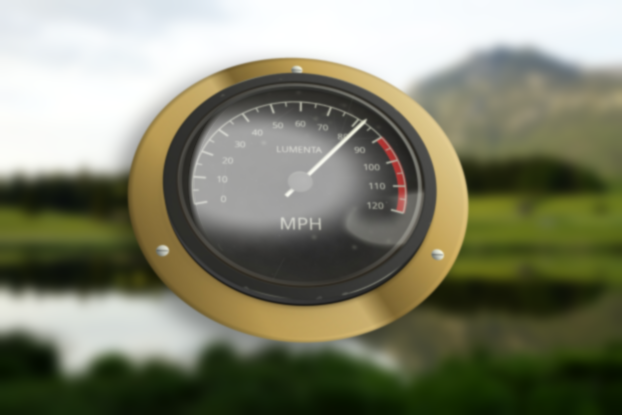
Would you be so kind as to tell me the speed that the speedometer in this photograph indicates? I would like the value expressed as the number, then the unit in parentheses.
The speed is 82.5 (mph)
